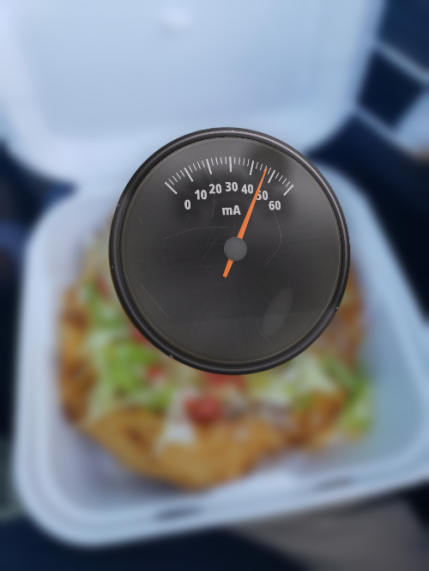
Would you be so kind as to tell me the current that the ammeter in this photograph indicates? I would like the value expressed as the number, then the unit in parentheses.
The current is 46 (mA)
